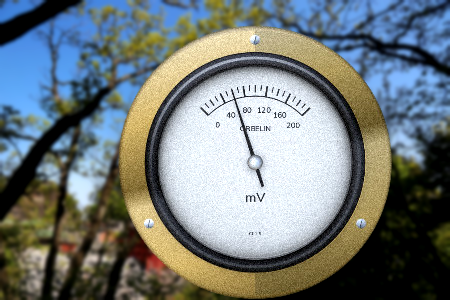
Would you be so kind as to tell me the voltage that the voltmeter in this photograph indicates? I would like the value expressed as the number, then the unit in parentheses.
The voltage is 60 (mV)
